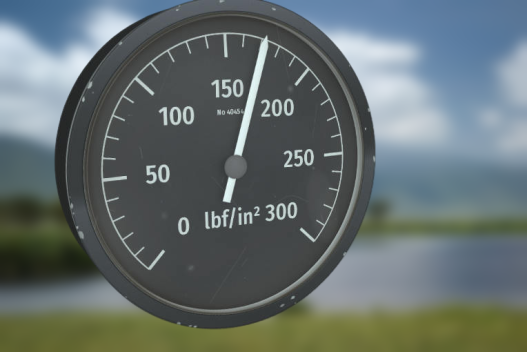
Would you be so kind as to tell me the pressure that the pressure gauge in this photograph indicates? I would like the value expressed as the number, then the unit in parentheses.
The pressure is 170 (psi)
